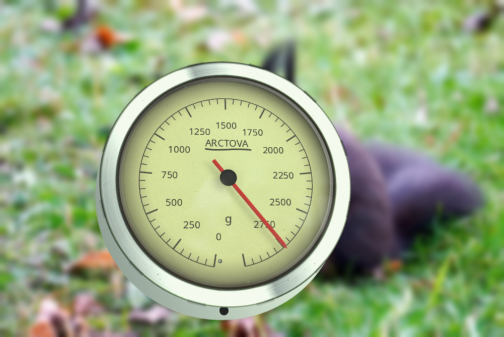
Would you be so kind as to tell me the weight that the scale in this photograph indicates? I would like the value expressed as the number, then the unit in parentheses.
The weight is 2750 (g)
